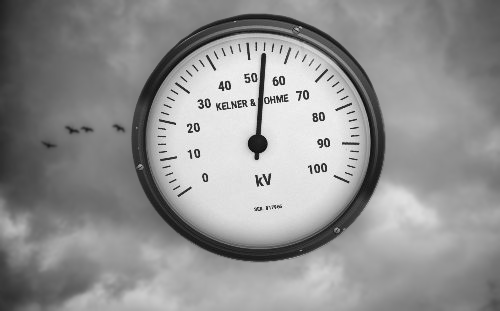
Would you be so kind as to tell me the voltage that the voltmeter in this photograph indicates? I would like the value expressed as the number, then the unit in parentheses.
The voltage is 54 (kV)
